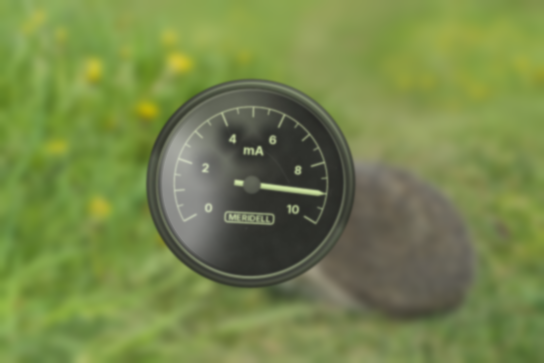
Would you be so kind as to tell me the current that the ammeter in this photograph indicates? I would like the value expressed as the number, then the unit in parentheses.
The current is 9 (mA)
